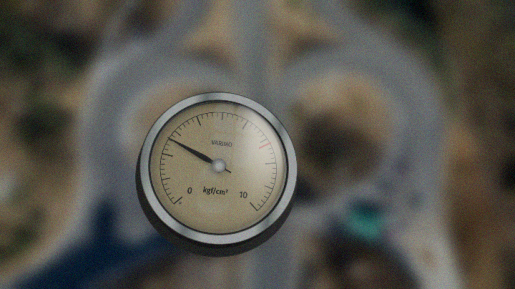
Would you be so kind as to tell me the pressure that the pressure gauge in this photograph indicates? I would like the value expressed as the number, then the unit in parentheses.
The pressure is 2.6 (kg/cm²)
